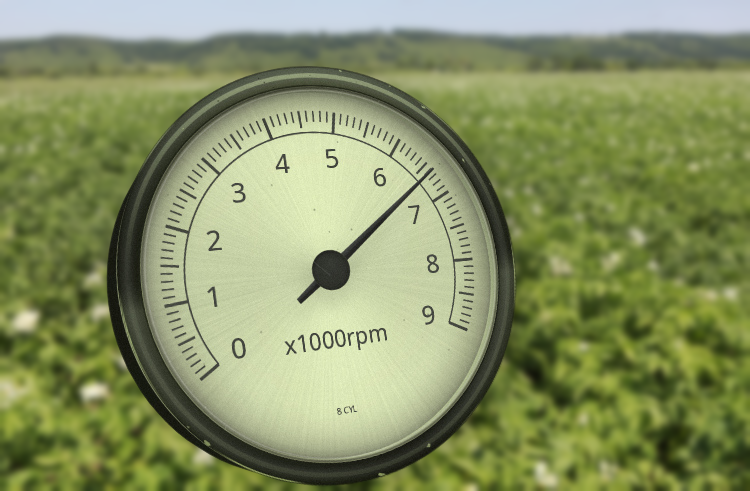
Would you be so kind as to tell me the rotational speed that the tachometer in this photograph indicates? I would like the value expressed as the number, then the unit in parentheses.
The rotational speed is 6600 (rpm)
